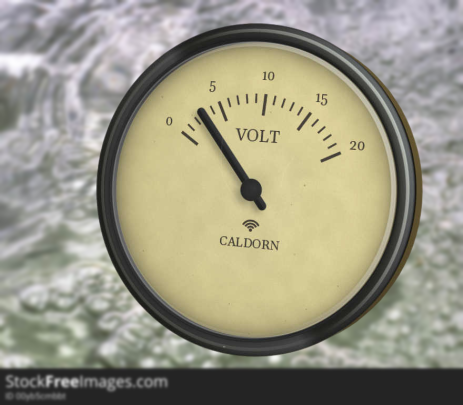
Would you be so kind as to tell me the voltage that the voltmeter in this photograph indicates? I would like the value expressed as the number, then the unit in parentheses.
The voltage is 3 (V)
